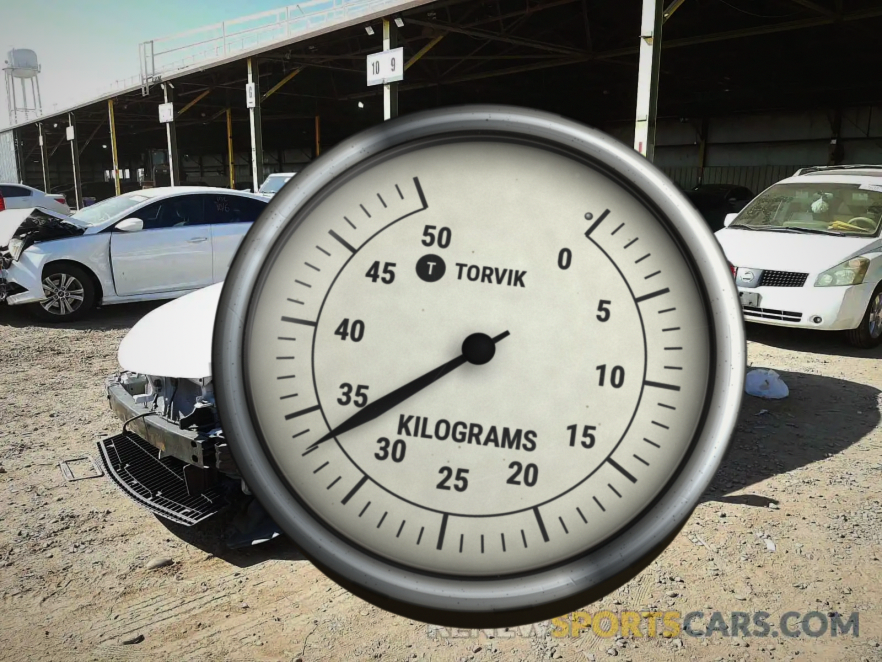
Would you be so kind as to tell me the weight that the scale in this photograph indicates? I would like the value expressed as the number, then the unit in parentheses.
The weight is 33 (kg)
